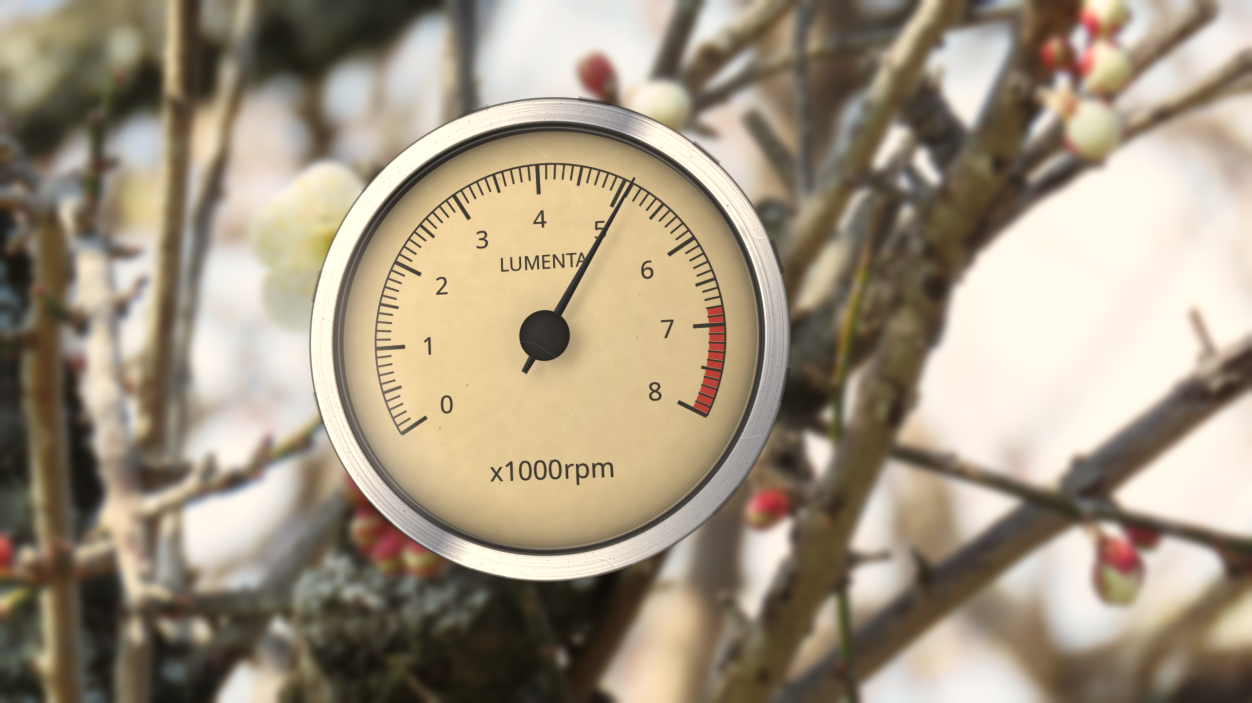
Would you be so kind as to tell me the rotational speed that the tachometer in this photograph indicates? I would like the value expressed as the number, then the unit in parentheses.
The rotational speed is 5100 (rpm)
